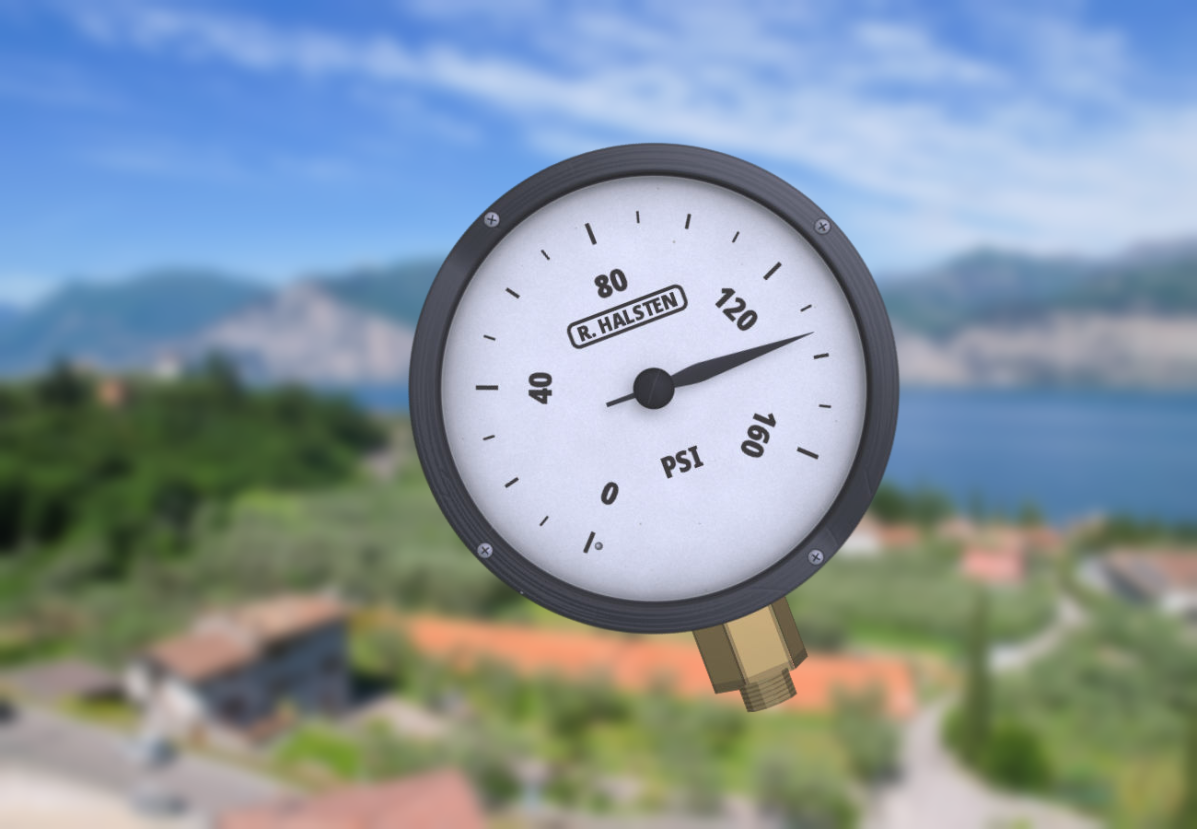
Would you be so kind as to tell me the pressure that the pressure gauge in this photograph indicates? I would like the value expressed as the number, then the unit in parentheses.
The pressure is 135 (psi)
